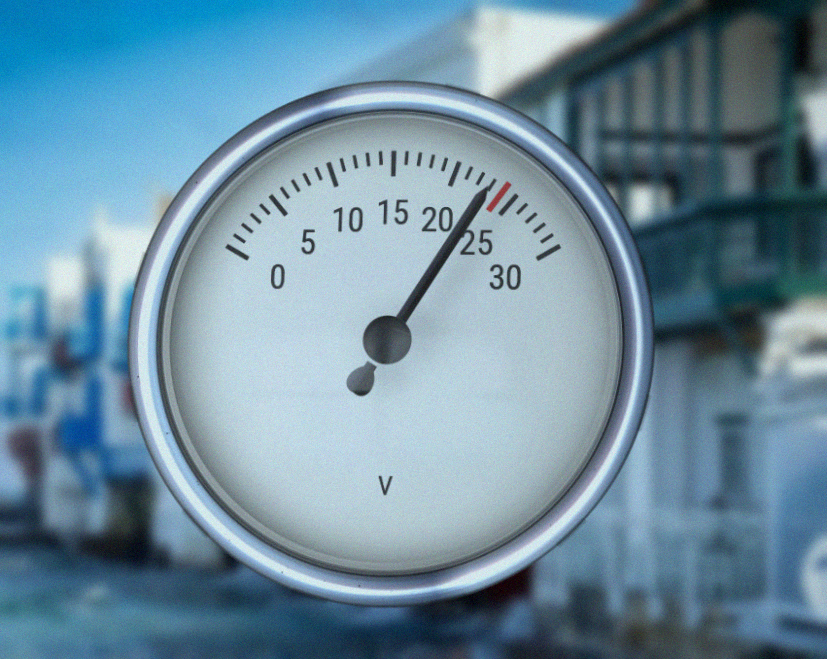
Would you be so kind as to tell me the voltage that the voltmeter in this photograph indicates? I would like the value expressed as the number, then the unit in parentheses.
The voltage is 23 (V)
